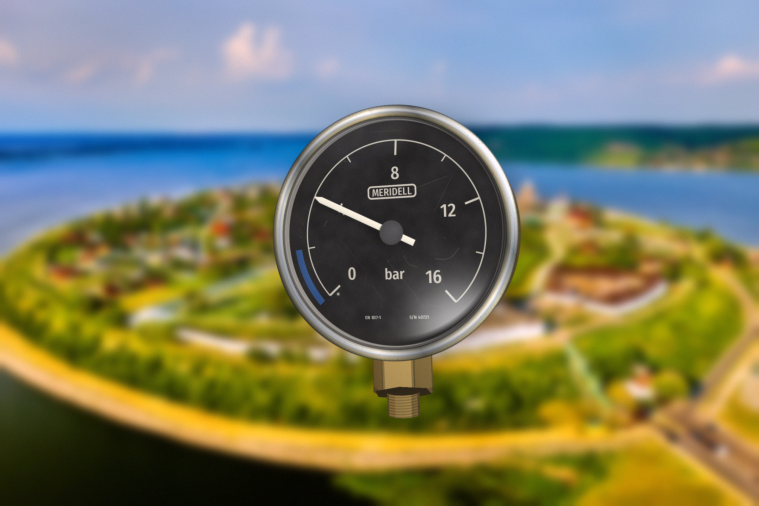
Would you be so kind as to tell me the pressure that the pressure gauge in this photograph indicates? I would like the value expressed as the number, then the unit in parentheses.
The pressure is 4 (bar)
